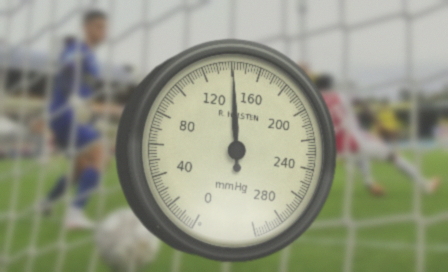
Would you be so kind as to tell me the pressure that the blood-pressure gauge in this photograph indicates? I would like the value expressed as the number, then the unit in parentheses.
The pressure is 140 (mmHg)
